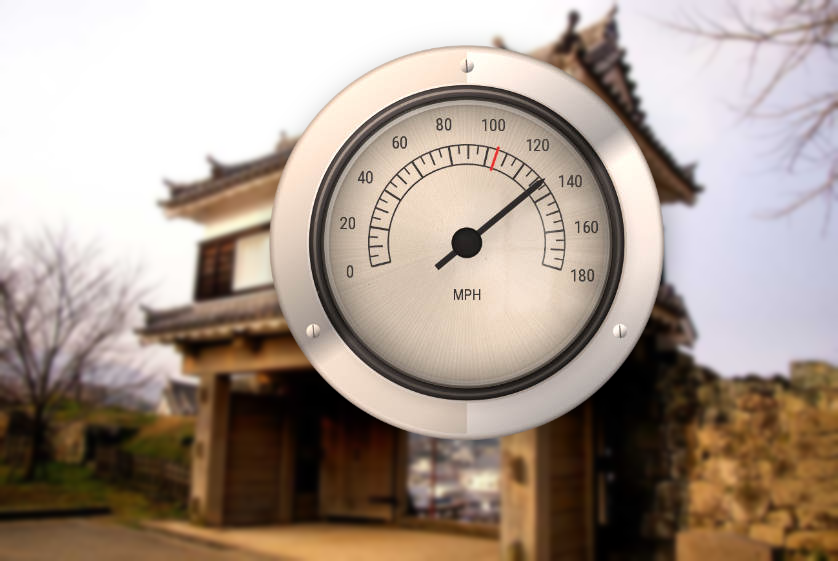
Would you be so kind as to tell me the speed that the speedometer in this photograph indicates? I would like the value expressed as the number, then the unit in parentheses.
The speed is 132.5 (mph)
